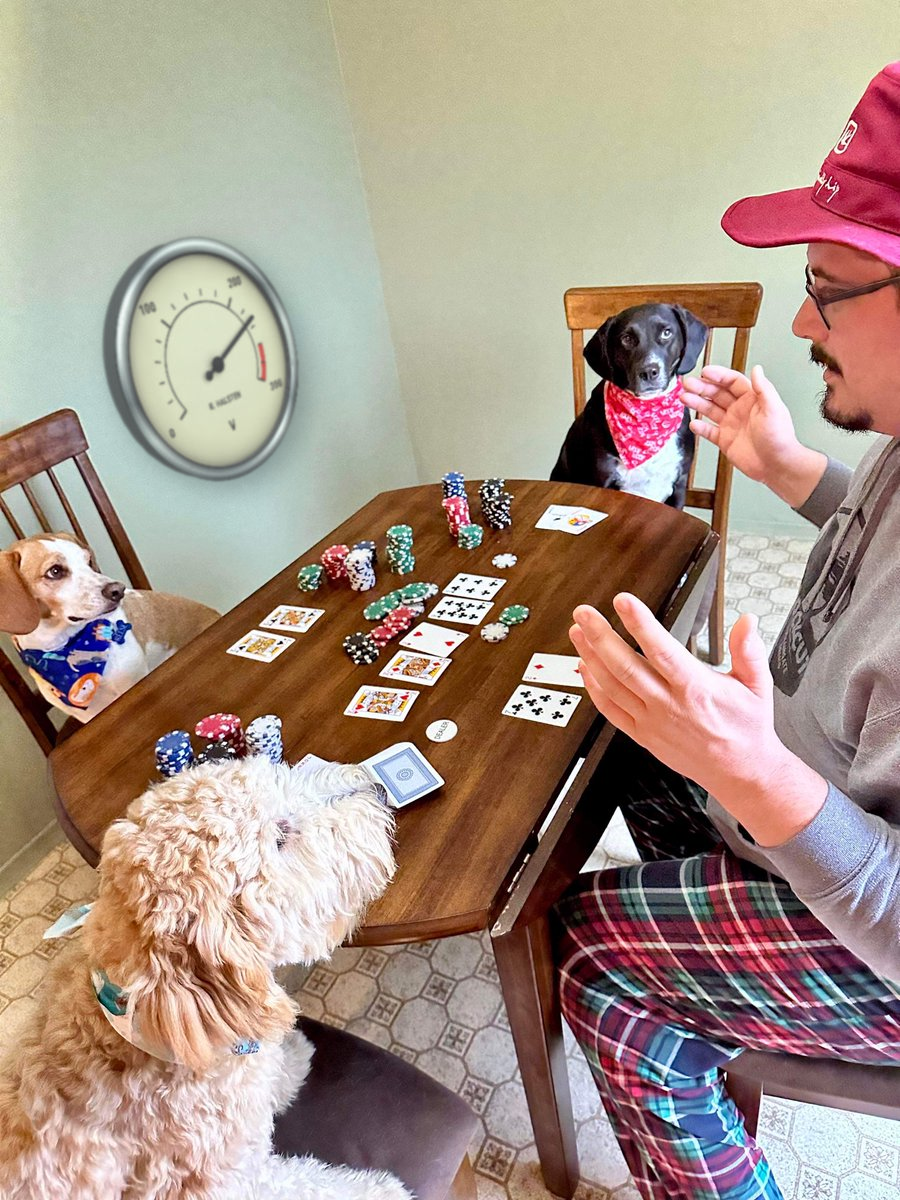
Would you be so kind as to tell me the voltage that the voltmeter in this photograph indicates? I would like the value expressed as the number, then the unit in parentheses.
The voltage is 230 (V)
